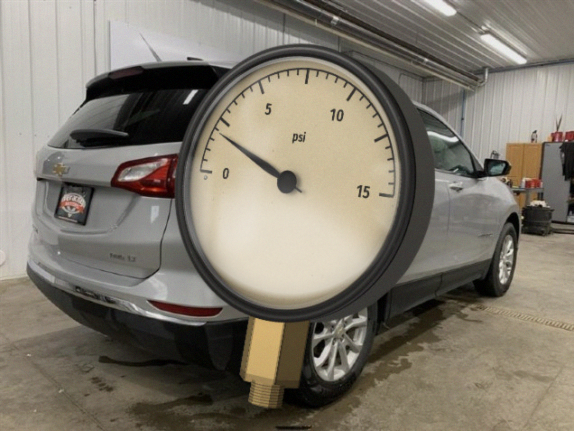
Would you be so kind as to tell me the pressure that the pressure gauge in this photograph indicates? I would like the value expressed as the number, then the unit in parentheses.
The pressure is 2 (psi)
